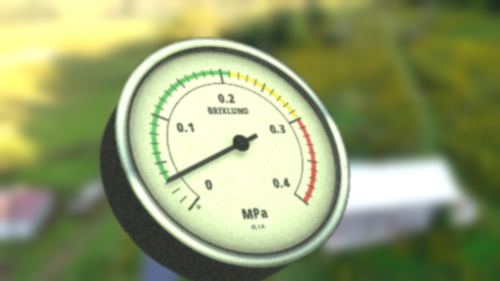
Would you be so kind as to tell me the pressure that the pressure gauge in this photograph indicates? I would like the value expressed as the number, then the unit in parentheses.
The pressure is 0.03 (MPa)
